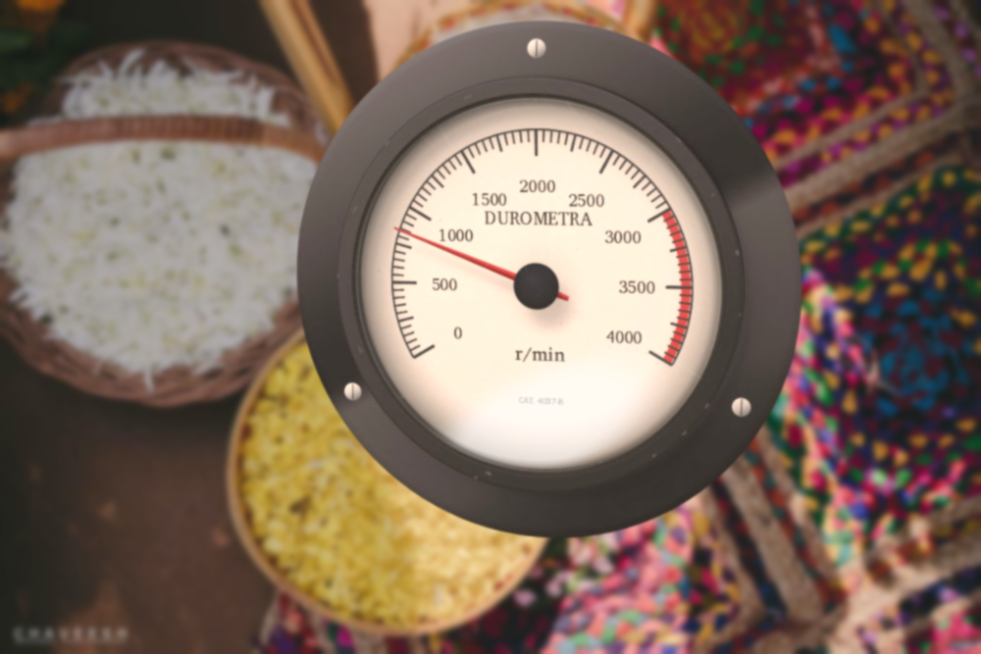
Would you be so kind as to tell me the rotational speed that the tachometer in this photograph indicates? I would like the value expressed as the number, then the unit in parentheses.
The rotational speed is 850 (rpm)
